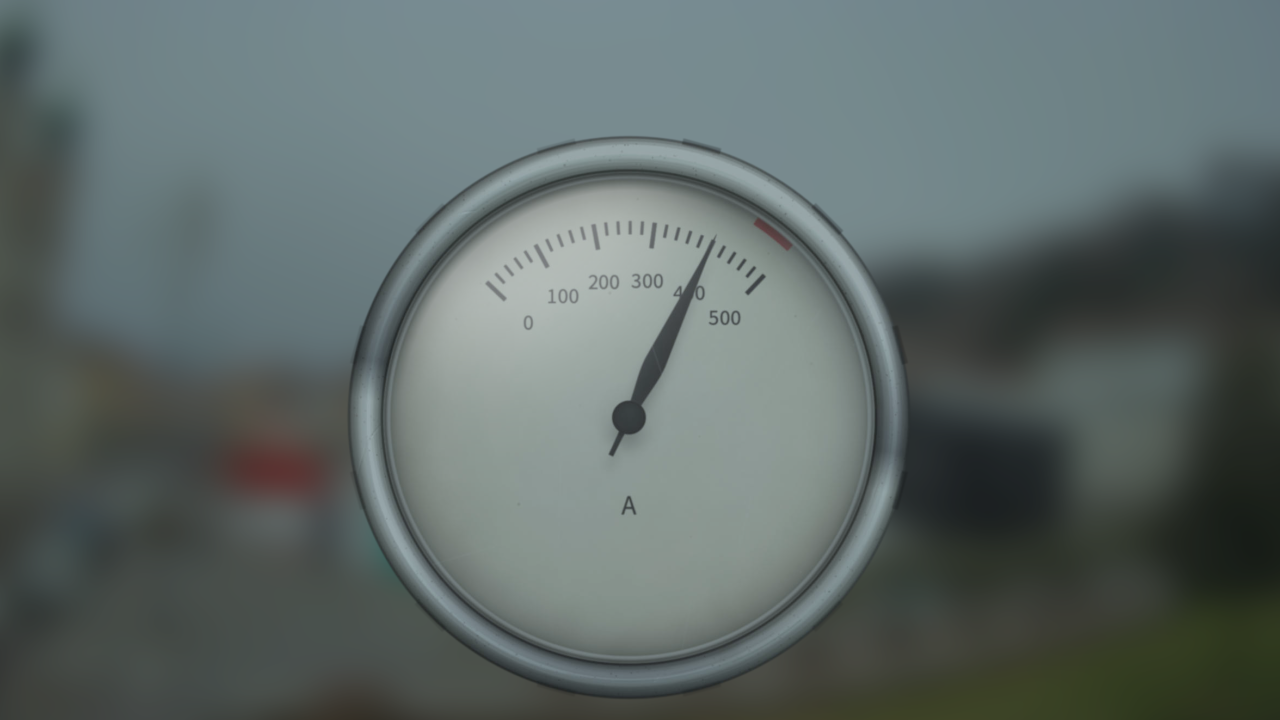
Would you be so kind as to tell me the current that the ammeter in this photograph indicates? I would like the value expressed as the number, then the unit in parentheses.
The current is 400 (A)
